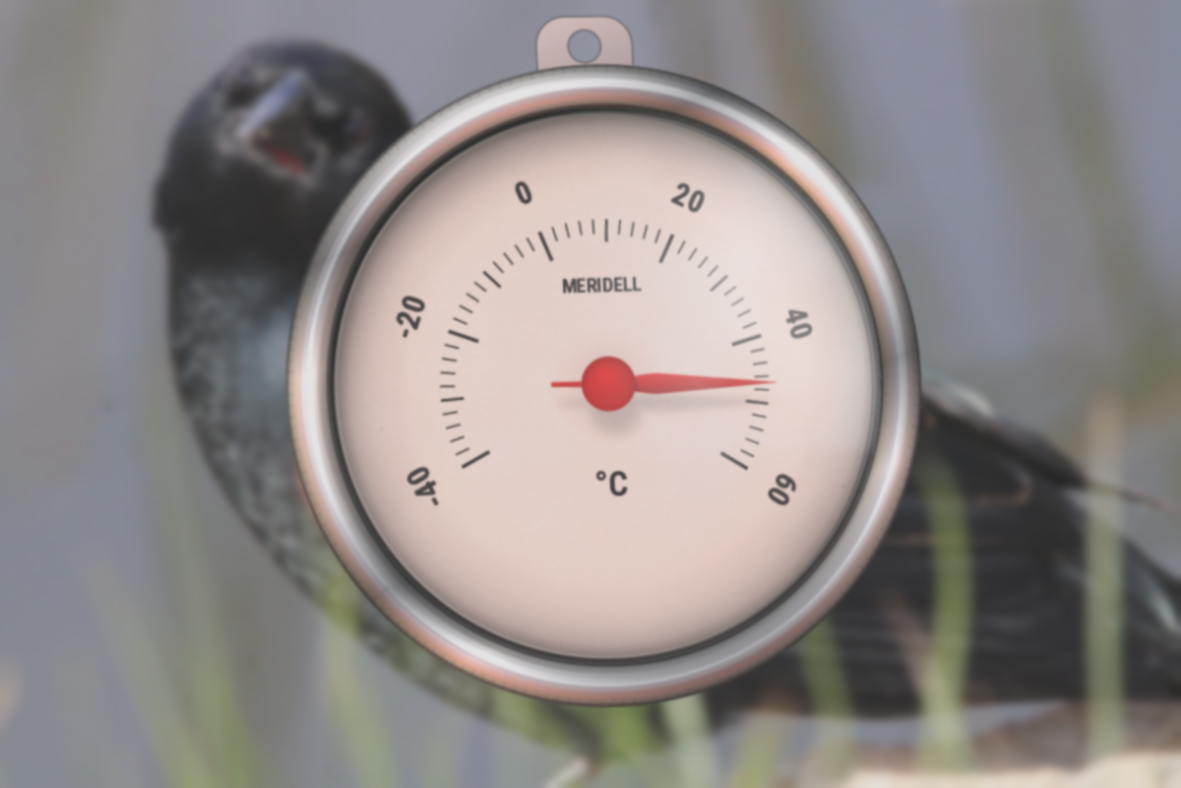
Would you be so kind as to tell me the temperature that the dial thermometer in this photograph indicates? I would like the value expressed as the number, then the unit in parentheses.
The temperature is 47 (°C)
